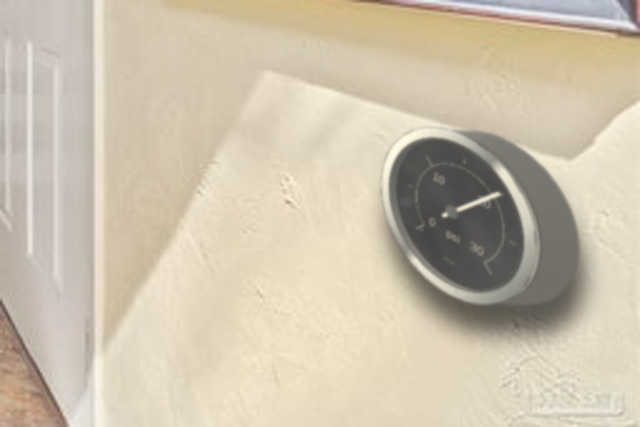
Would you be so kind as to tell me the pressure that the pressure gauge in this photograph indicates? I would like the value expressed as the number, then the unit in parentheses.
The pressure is 20 (psi)
